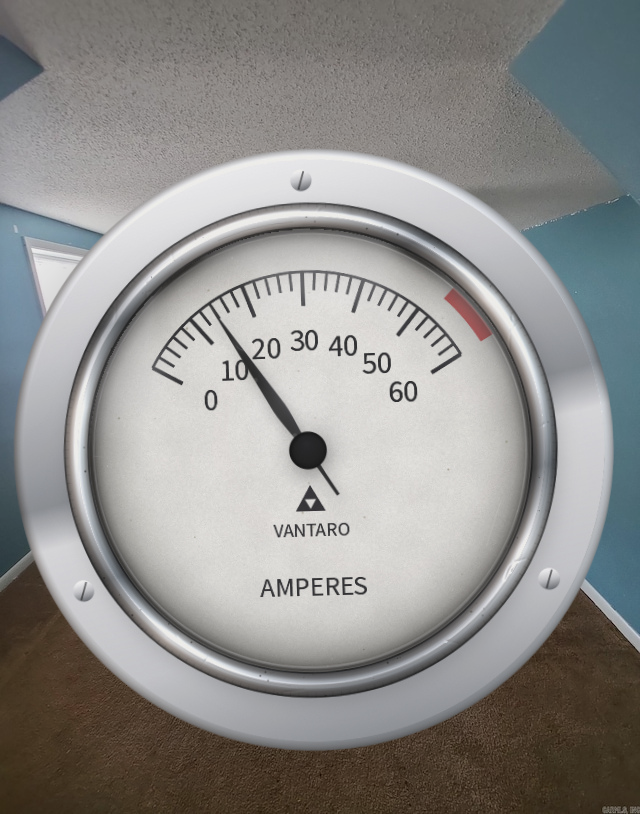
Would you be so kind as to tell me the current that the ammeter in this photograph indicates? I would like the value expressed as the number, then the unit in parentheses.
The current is 14 (A)
